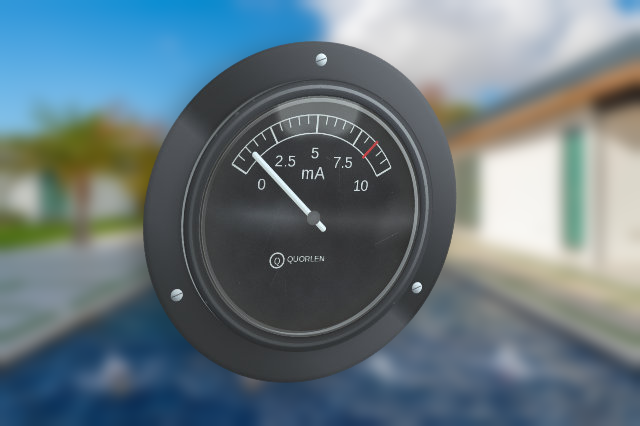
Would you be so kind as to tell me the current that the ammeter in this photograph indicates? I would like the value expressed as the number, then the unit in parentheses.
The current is 1 (mA)
